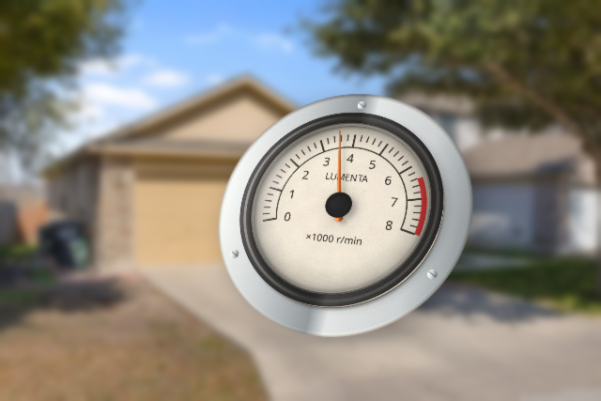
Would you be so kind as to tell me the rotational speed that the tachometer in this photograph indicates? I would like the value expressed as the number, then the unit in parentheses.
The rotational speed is 3600 (rpm)
